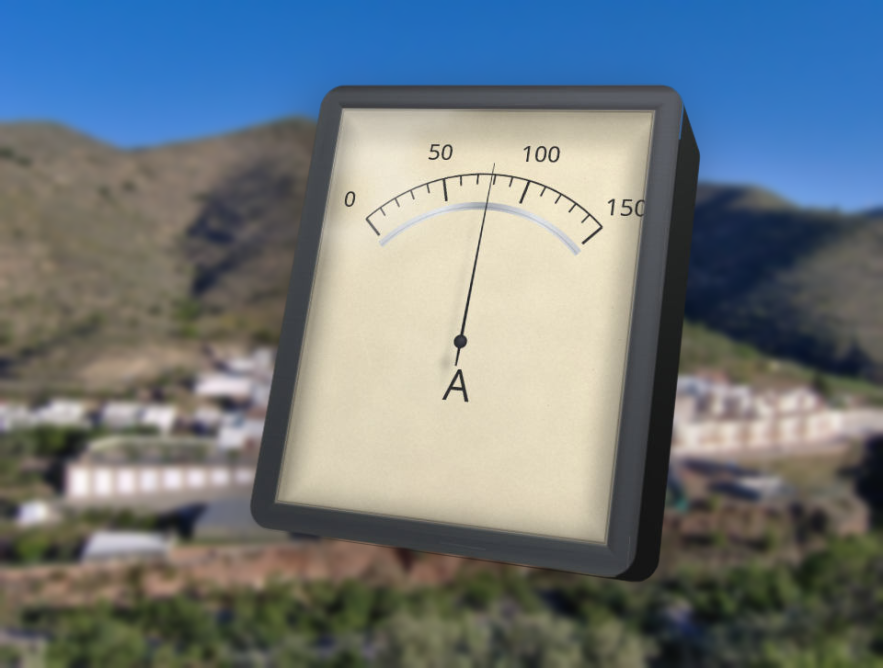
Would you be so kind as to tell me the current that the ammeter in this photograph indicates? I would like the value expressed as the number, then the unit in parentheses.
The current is 80 (A)
